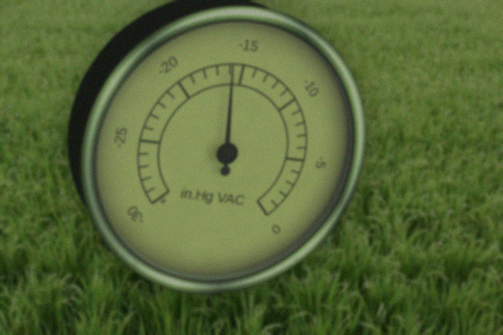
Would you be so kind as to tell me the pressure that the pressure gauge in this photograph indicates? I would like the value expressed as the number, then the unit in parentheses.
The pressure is -16 (inHg)
